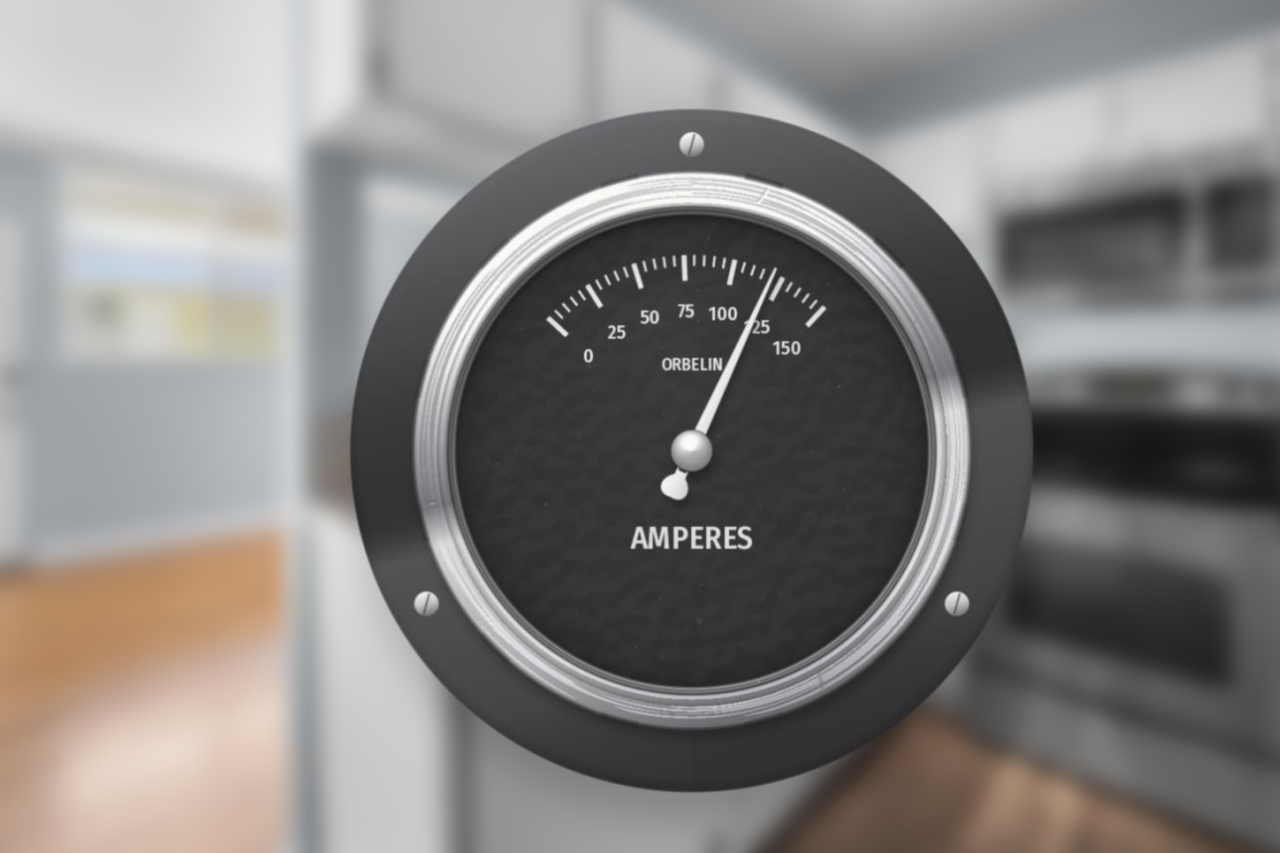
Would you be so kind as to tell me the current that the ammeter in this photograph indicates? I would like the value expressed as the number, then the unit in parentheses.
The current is 120 (A)
